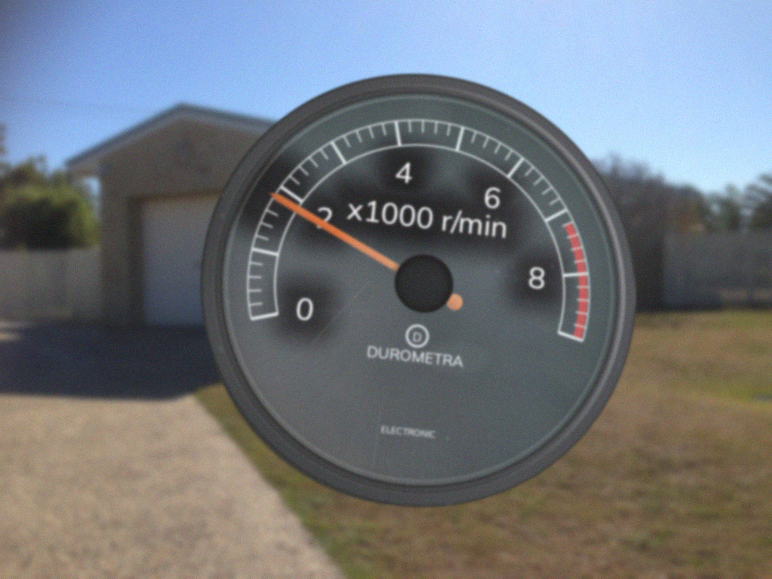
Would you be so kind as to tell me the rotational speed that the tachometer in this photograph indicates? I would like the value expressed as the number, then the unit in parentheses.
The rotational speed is 1800 (rpm)
